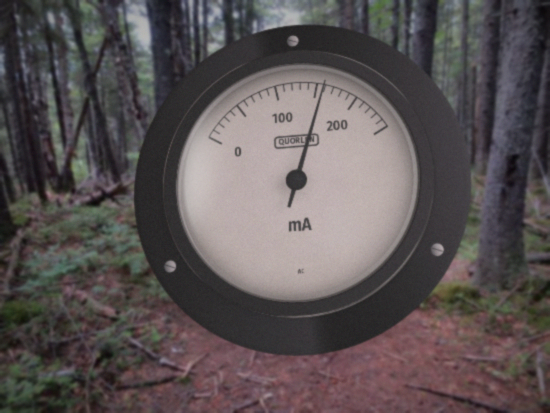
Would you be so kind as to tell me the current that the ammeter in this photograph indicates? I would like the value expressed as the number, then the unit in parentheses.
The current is 160 (mA)
